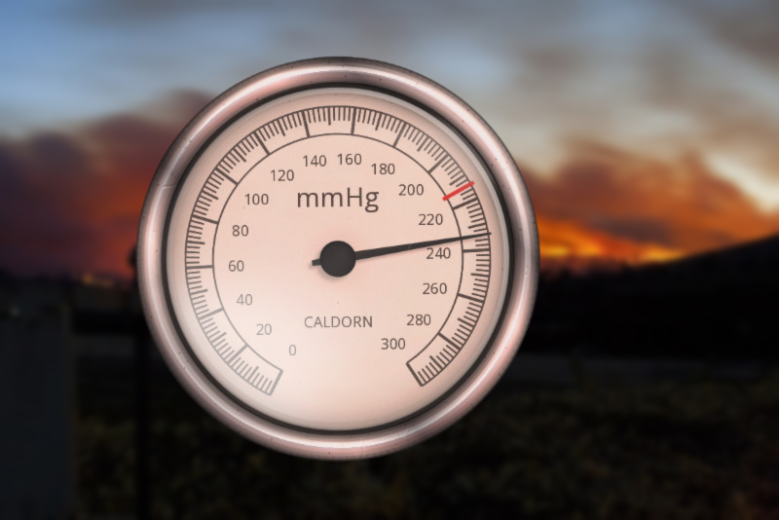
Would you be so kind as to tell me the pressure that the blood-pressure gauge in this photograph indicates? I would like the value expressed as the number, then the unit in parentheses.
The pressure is 234 (mmHg)
